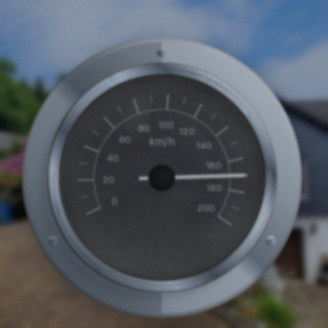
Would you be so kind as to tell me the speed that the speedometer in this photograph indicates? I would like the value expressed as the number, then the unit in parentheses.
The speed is 170 (km/h)
